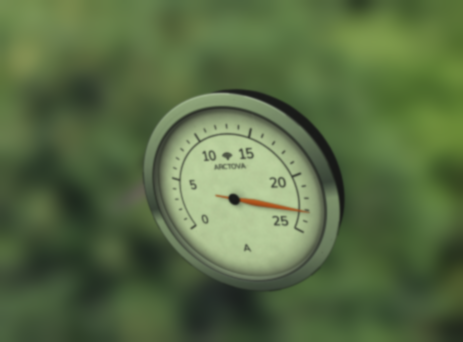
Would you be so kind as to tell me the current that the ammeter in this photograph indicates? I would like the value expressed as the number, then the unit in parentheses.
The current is 23 (A)
